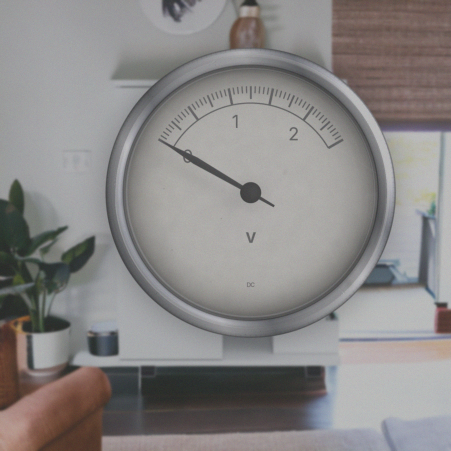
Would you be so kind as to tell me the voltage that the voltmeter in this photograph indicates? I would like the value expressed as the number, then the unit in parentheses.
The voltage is 0 (V)
